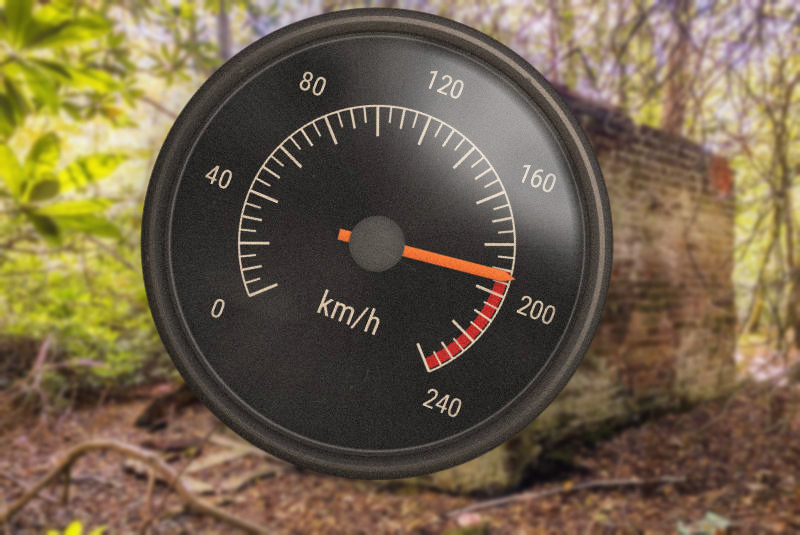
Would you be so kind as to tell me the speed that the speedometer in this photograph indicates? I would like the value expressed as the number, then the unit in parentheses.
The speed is 192.5 (km/h)
